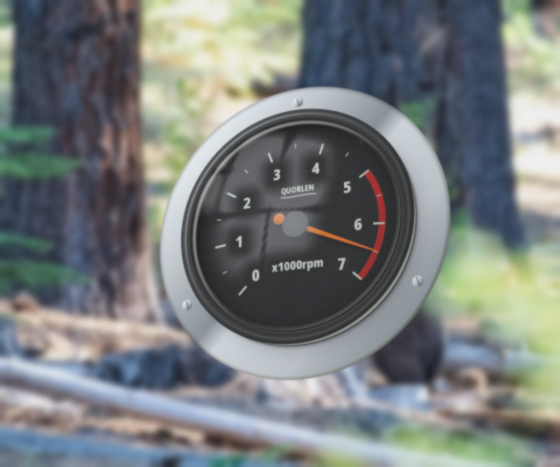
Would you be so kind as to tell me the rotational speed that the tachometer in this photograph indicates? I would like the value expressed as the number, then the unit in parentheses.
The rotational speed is 6500 (rpm)
